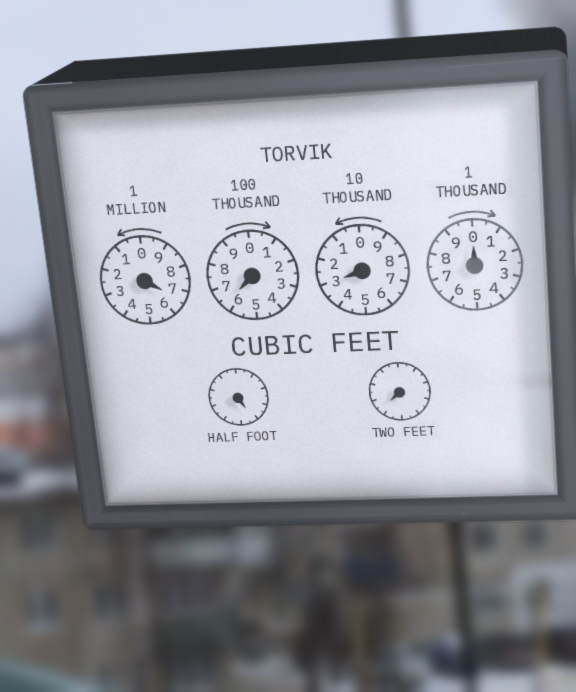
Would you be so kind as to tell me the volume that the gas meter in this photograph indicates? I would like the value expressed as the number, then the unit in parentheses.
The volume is 663000 (ft³)
